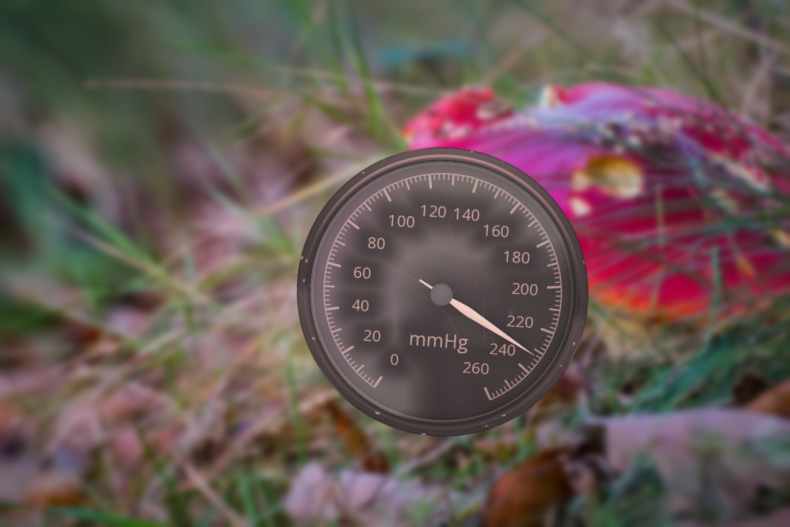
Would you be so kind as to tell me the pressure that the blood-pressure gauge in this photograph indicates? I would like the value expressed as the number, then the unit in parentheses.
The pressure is 232 (mmHg)
